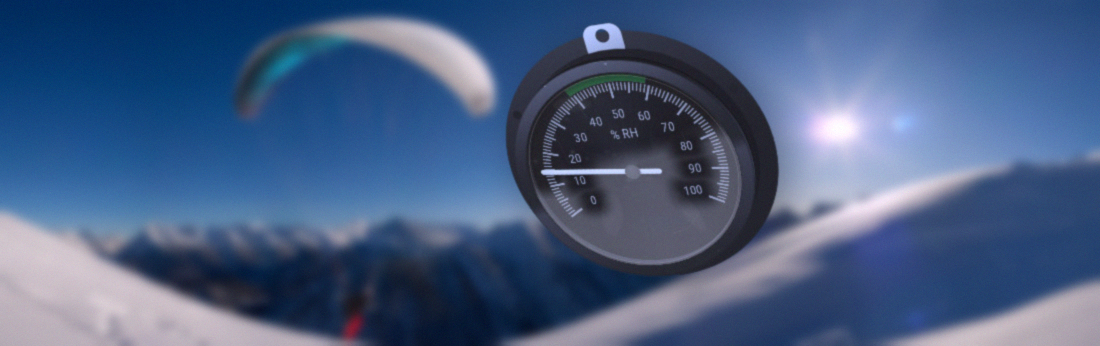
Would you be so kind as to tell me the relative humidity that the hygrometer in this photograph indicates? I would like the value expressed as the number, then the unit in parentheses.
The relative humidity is 15 (%)
